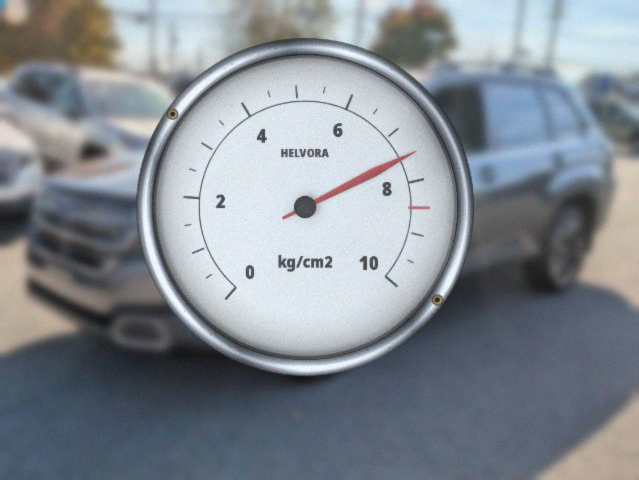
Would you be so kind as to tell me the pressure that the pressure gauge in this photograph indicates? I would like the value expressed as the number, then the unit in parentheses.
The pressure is 7.5 (kg/cm²)
